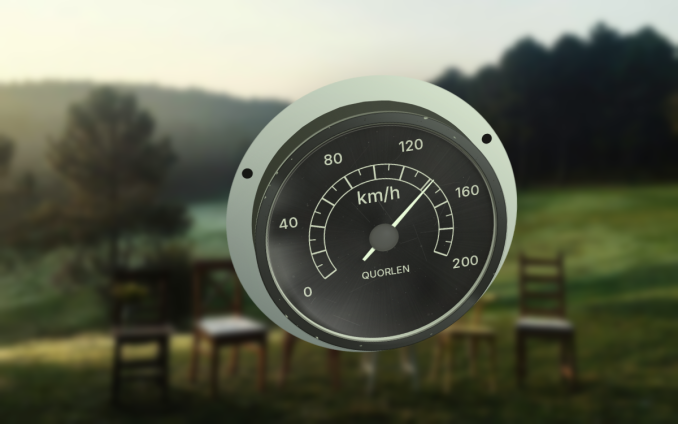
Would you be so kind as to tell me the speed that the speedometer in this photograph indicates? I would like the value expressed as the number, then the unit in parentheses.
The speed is 140 (km/h)
